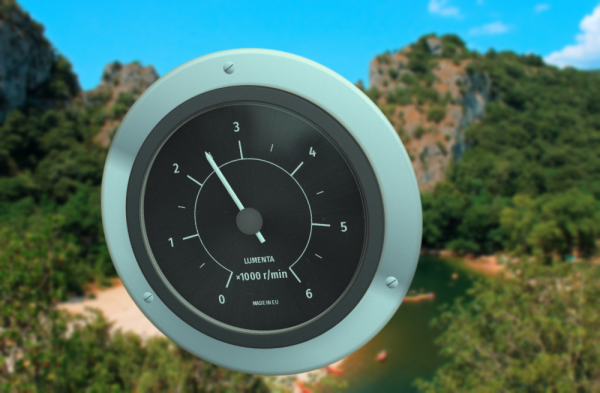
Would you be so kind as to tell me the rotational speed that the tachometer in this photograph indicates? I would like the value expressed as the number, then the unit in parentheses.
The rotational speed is 2500 (rpm)
